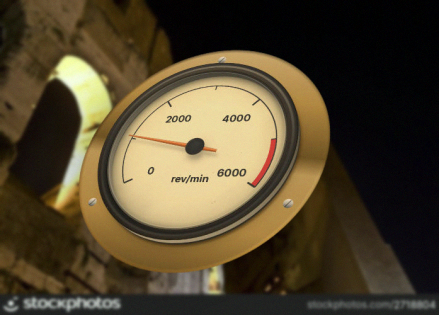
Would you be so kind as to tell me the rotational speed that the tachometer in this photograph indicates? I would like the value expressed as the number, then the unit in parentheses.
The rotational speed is 1000 (rpm)
